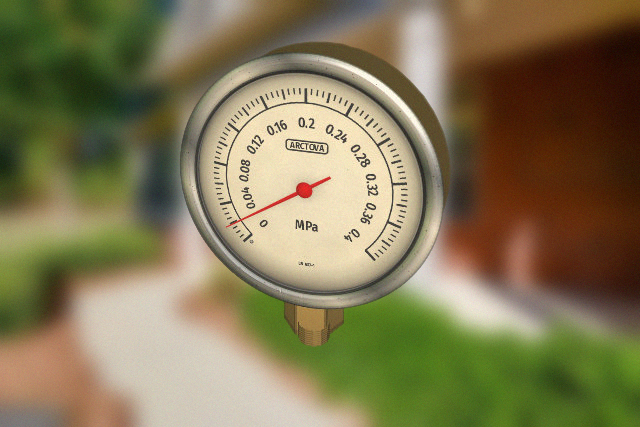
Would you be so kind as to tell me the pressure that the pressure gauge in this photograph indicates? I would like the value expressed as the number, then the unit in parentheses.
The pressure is 0.02 (MPa)
